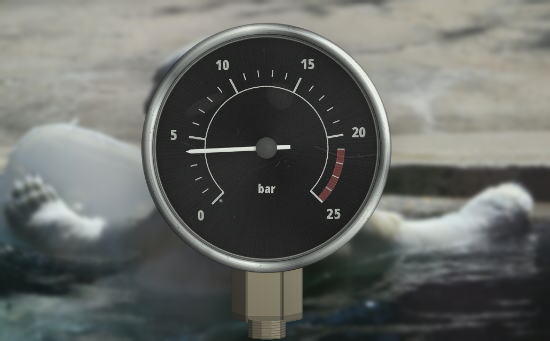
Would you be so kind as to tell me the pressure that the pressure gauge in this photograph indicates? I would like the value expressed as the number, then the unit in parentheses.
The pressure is 4 (bar)
